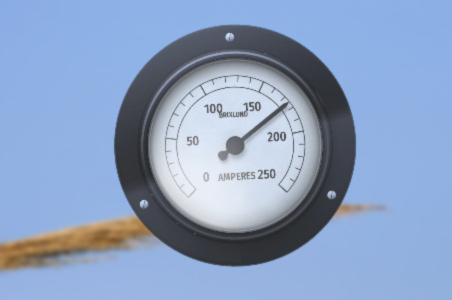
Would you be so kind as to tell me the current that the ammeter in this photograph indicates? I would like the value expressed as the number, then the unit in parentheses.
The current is 175 (A)
